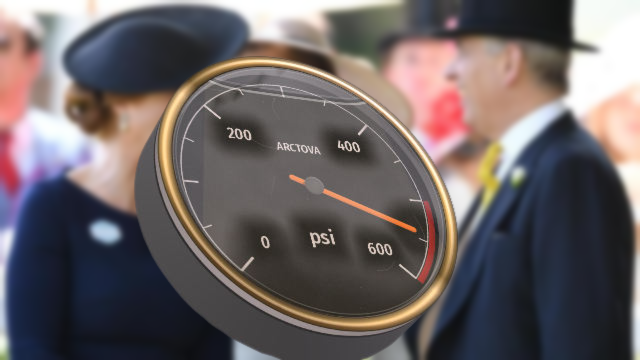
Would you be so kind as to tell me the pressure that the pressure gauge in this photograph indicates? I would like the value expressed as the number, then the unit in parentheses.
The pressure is 550 (psi)
